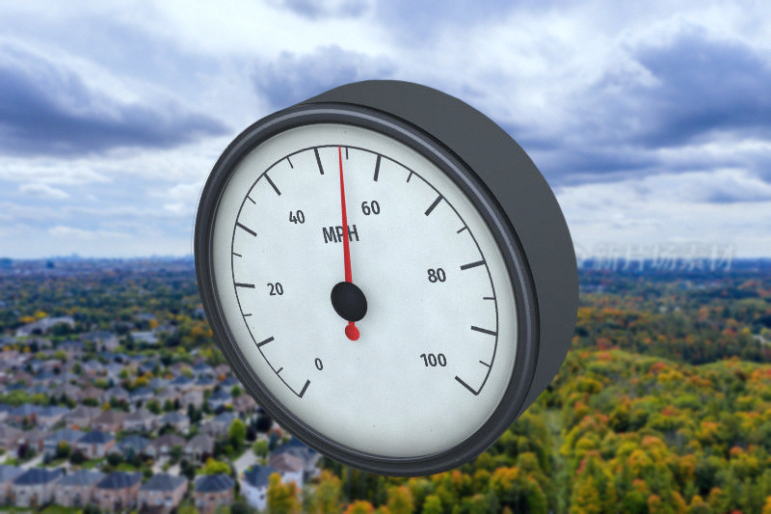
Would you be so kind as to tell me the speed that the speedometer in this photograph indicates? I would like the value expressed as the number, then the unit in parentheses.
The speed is 55 (mph)
